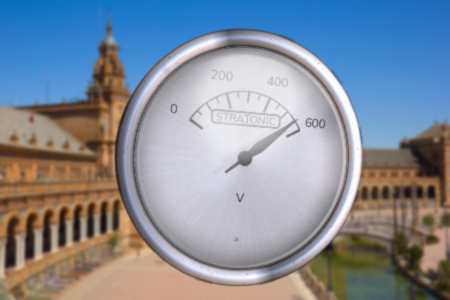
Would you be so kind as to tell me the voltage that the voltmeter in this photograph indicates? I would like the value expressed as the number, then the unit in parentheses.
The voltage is 550 (V)
